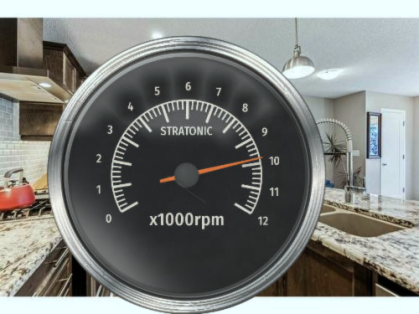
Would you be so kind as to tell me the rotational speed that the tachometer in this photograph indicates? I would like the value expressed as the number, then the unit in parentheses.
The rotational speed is 9800 (rpm)
